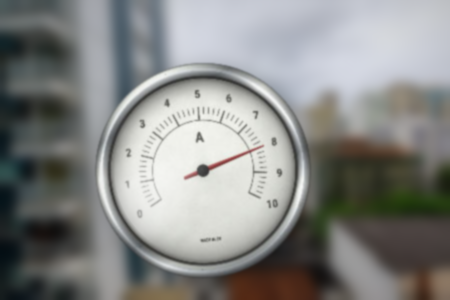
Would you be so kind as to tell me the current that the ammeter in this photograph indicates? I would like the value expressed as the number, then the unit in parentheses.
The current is 8 (A)
